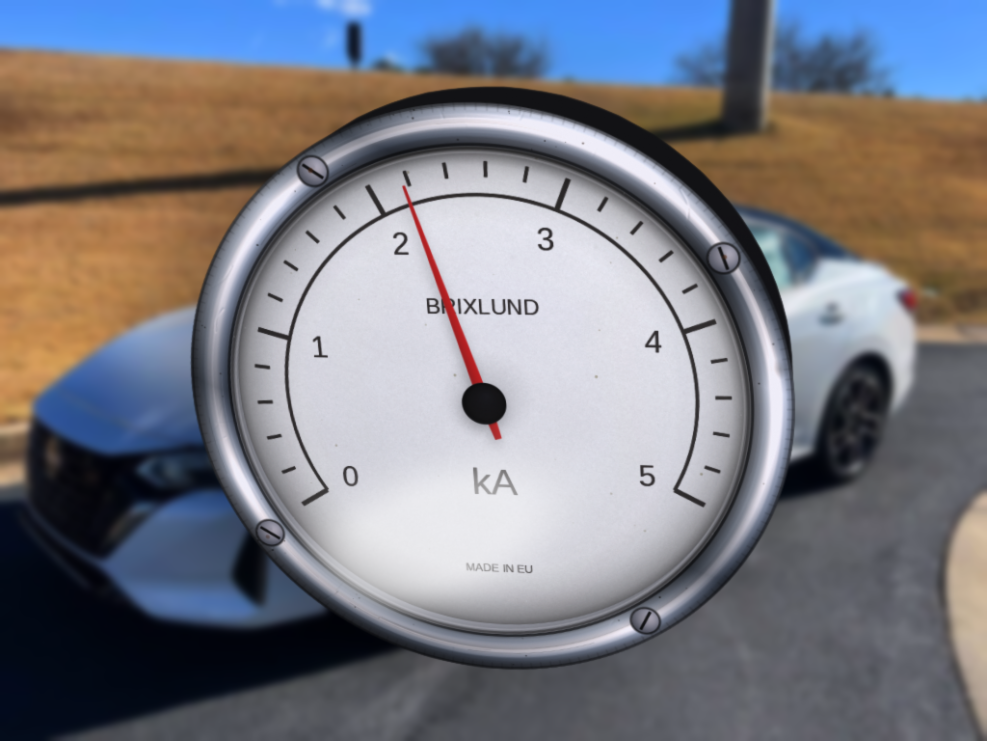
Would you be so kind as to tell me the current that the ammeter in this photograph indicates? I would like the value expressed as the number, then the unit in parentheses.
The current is 2.2 (kA)
